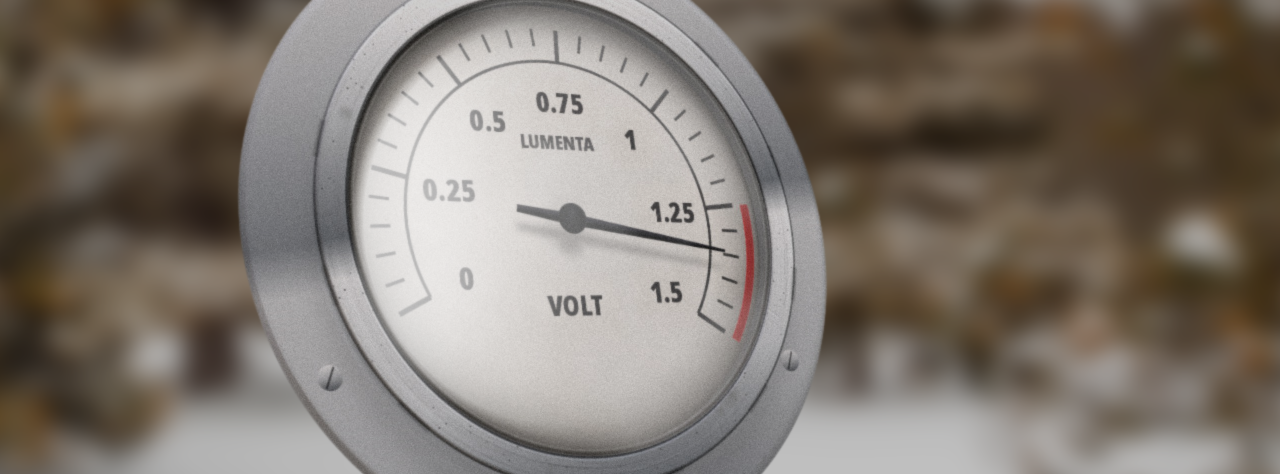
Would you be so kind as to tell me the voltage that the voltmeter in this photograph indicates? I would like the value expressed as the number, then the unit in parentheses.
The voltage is 1.35 (V)
